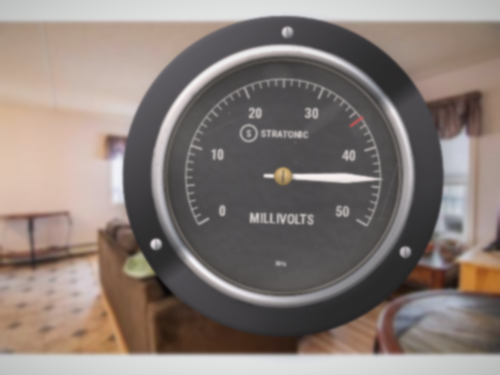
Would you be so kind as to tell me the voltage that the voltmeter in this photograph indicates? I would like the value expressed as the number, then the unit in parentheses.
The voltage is 44 (mV)
